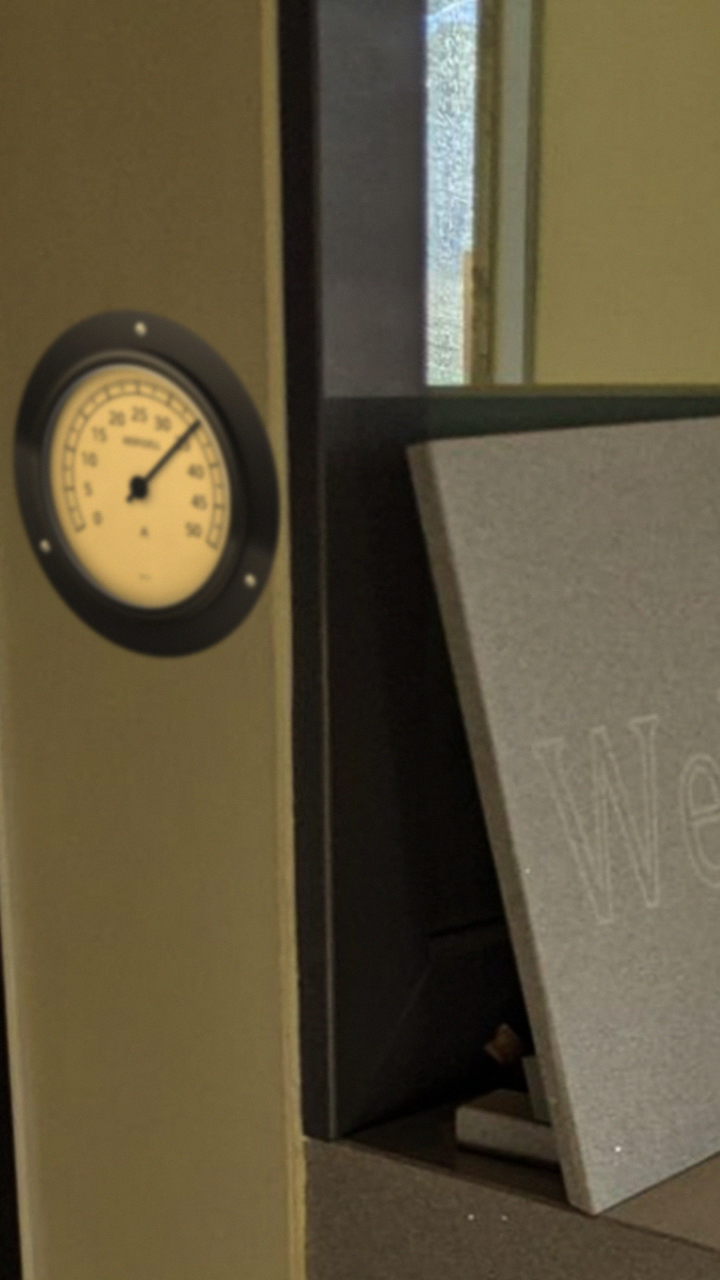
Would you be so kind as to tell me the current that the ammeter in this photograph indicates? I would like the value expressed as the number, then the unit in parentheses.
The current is 35 (A)
